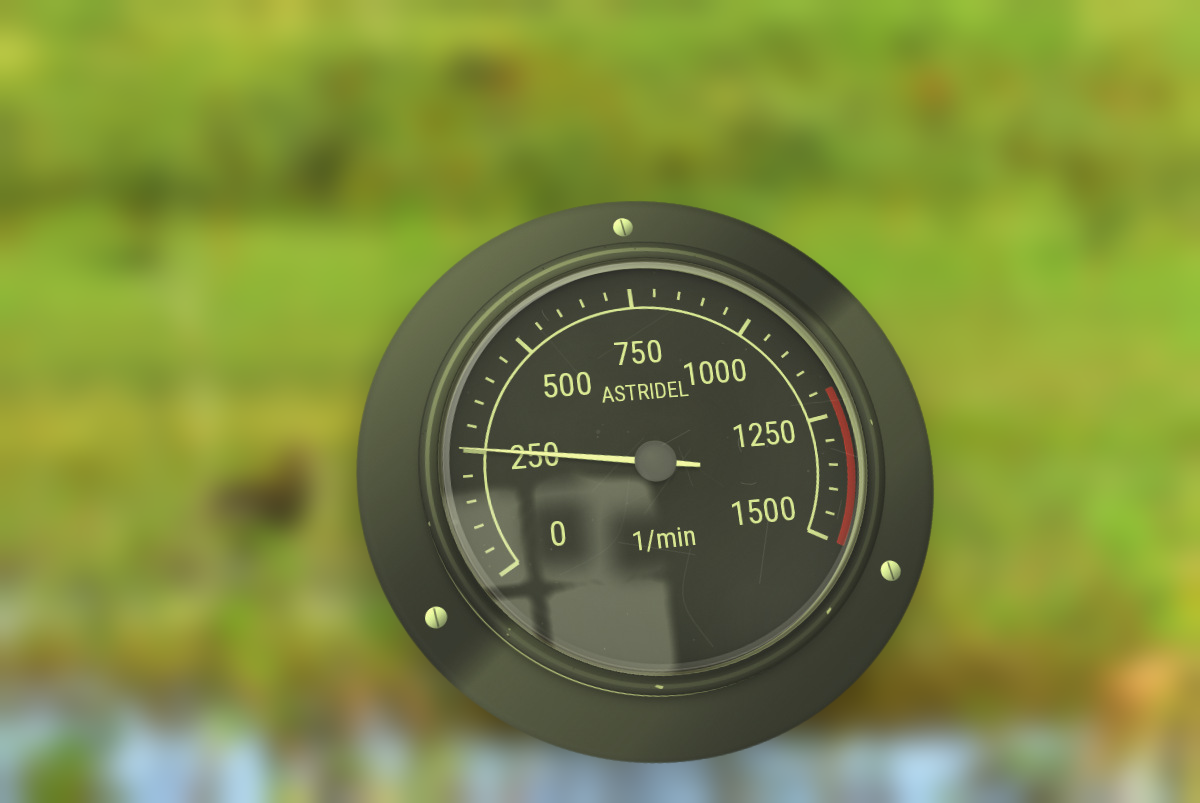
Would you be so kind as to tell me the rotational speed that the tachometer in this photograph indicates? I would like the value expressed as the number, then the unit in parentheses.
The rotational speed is 250 (rpm)
